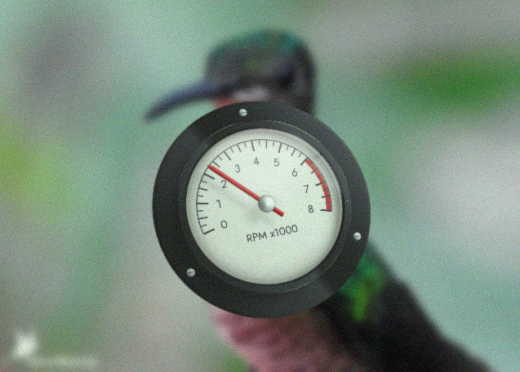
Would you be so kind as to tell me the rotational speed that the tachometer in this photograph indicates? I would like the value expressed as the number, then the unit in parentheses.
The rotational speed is 2250 (rpm)
